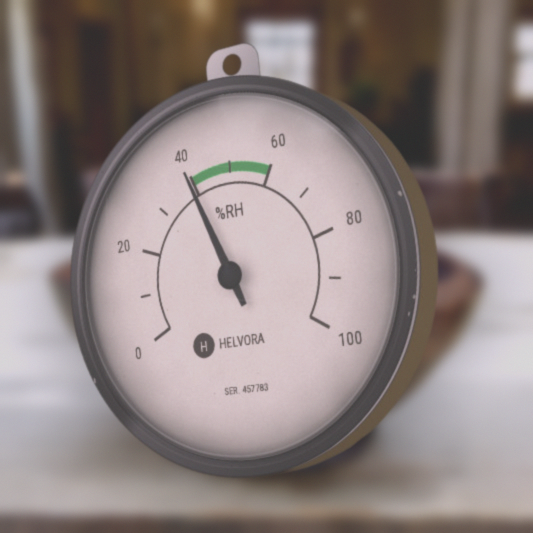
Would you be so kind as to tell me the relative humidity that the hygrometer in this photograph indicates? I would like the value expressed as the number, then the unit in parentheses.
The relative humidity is 40 (%)
